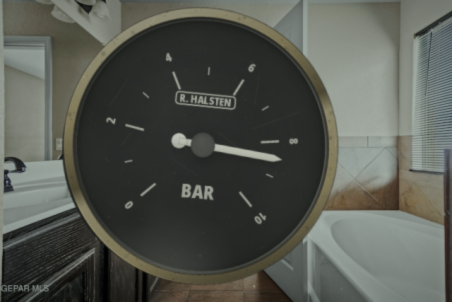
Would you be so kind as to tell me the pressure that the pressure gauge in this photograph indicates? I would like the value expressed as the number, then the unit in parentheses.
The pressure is 8.5 (bar)
